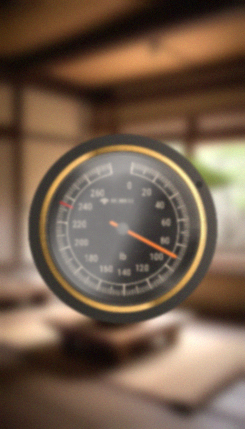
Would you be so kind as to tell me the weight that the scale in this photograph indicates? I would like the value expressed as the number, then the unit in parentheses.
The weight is 90 (lb)
